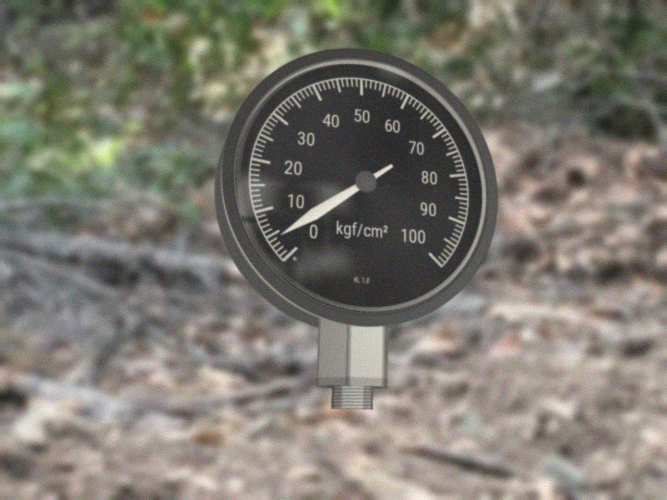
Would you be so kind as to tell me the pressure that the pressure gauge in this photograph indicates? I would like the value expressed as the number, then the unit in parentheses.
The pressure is 4 (kg/cm²)
